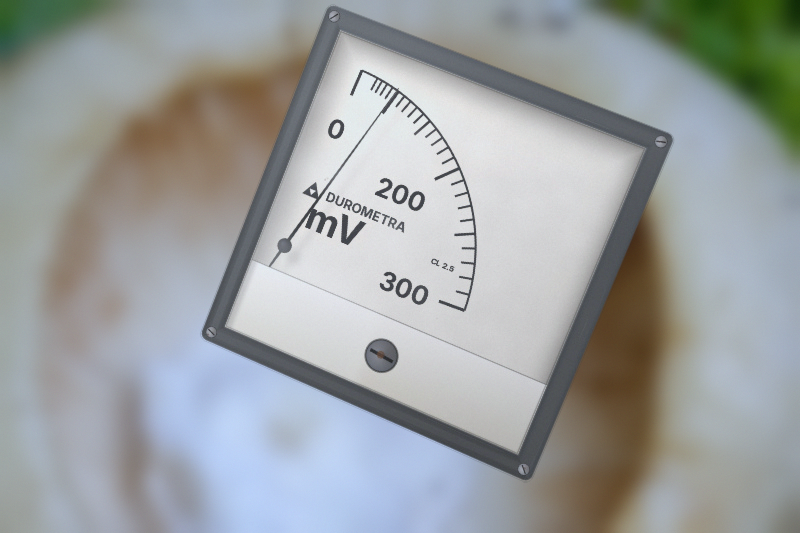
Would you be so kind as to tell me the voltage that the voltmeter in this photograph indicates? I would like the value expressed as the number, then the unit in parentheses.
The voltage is 100 (mV)
